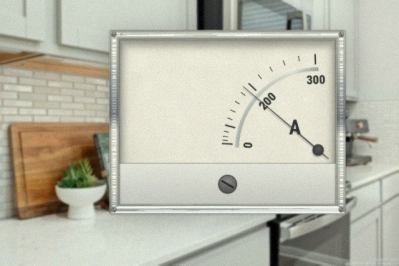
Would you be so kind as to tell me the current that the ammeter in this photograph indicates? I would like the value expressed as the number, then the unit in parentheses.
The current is 190 (A)
